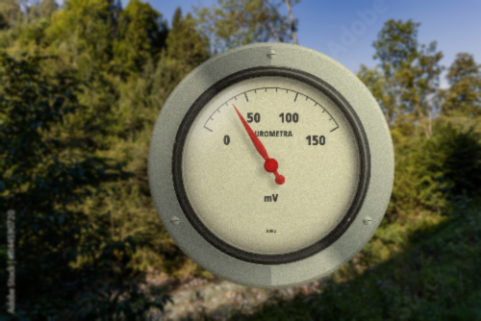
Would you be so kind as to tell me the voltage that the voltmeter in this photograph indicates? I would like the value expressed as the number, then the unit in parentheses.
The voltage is 35 (mV)
